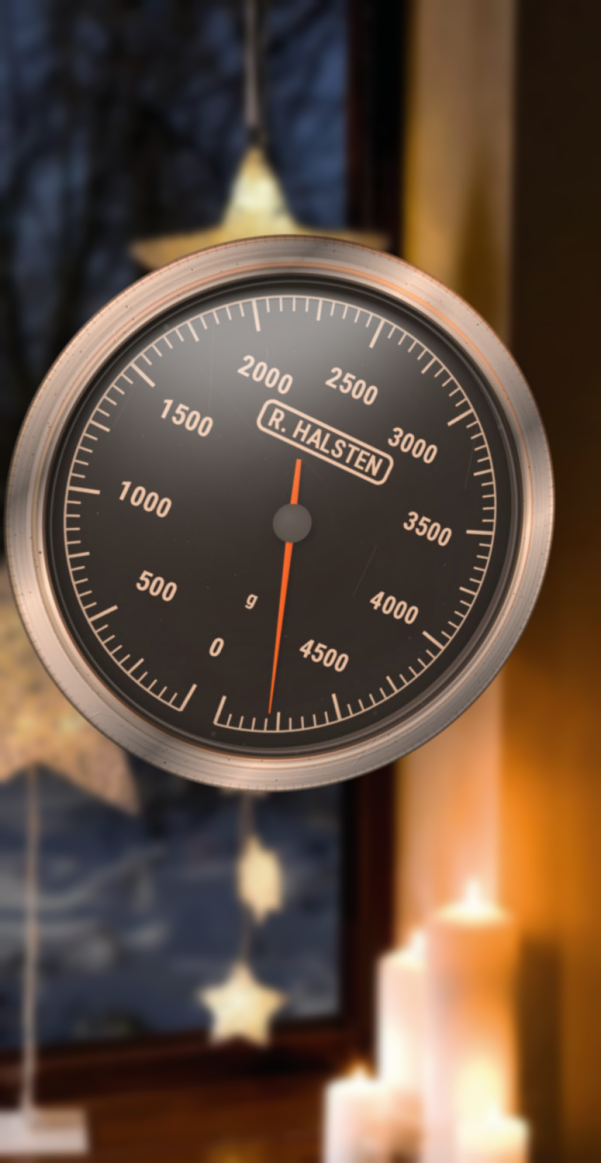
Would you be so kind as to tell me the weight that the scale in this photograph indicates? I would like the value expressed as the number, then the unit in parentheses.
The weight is 4800 (g)
